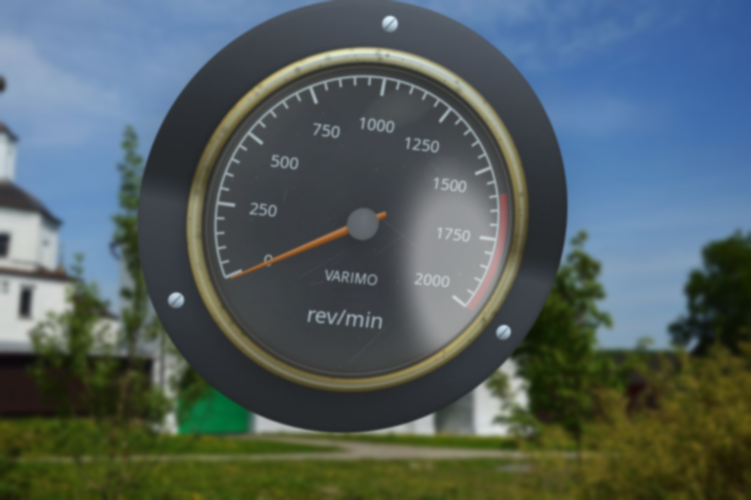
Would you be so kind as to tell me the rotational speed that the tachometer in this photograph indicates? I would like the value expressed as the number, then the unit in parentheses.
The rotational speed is 0 (rpm)
